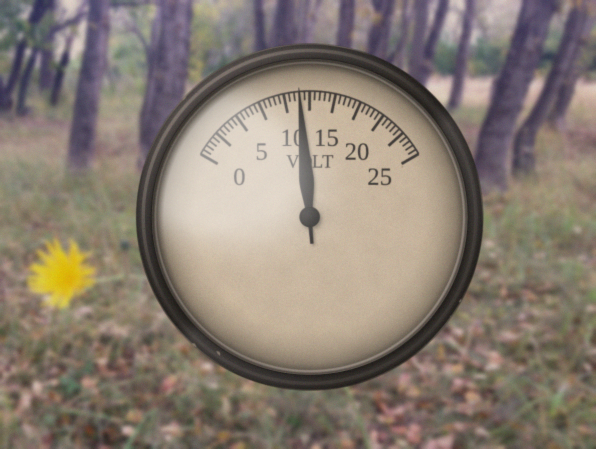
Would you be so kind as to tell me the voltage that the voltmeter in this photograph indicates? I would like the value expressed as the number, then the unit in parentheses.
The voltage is 11.5 (V)
